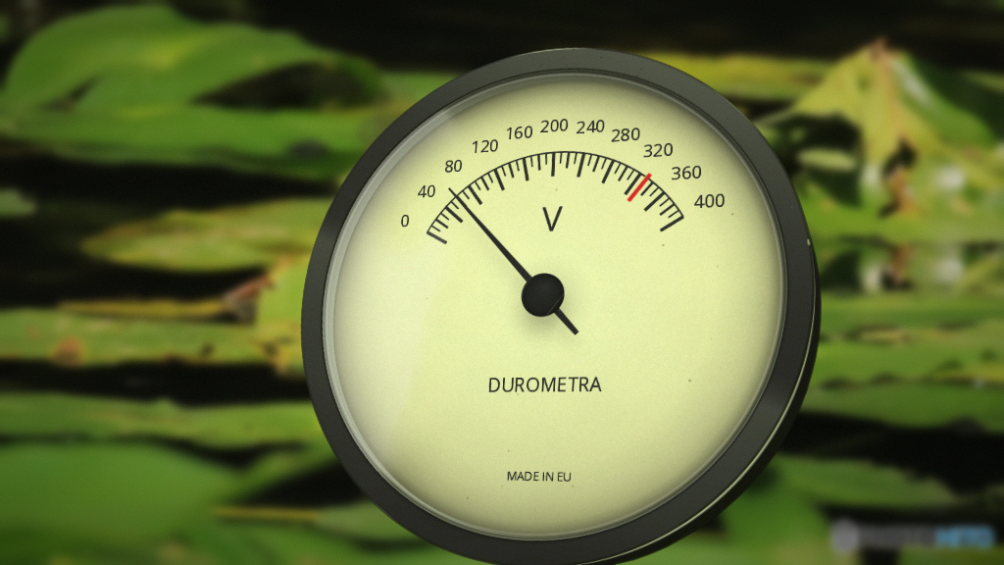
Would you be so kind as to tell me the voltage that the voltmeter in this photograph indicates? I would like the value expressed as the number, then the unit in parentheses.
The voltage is 60 (V)
